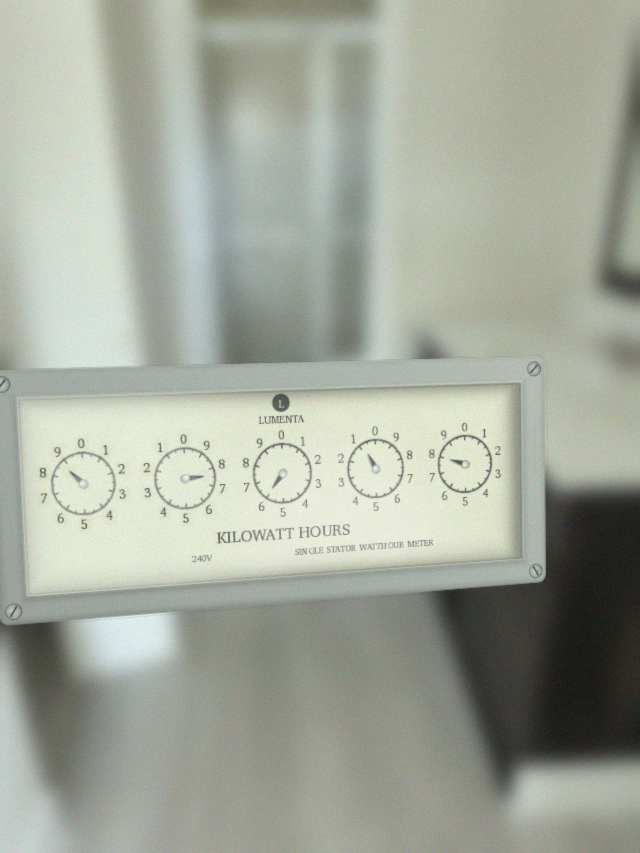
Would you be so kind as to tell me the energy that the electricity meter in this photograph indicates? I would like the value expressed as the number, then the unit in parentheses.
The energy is 87608 (kWh)
